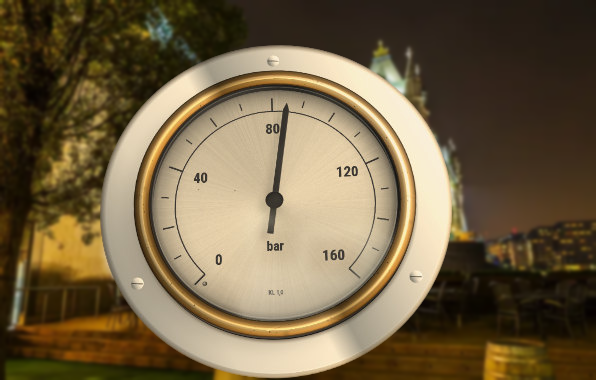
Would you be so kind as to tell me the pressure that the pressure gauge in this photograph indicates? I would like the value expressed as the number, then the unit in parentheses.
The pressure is 85 (bar)
